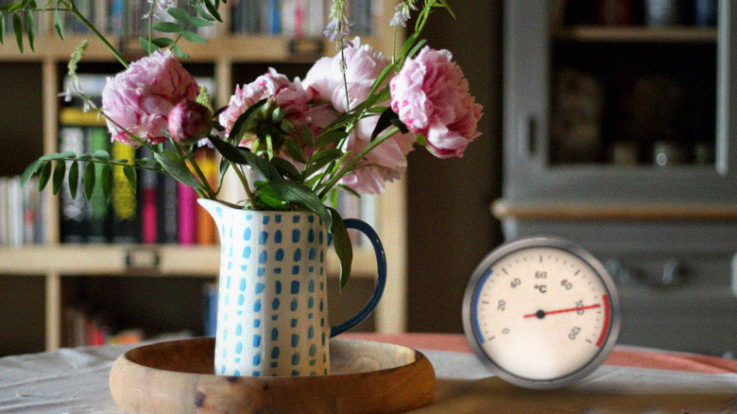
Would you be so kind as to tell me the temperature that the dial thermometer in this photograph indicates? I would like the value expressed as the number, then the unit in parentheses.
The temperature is 100 (°C)
